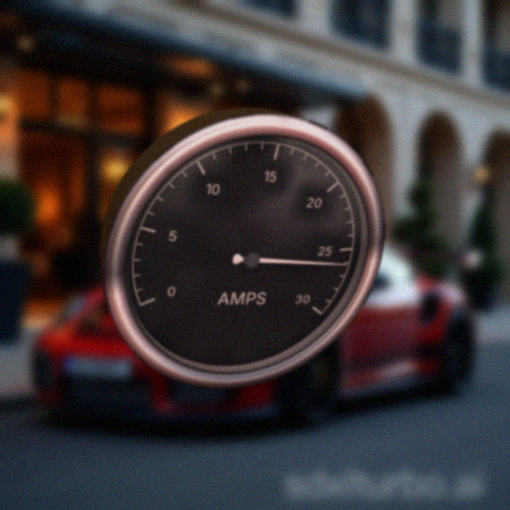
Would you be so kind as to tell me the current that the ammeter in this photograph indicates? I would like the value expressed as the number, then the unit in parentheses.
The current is 26 (A)
